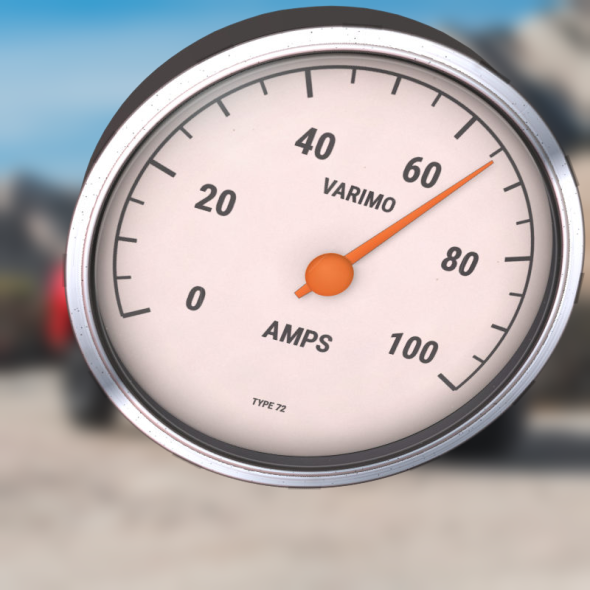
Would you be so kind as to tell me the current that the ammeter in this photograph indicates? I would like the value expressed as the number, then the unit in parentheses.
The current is 65 (A)
